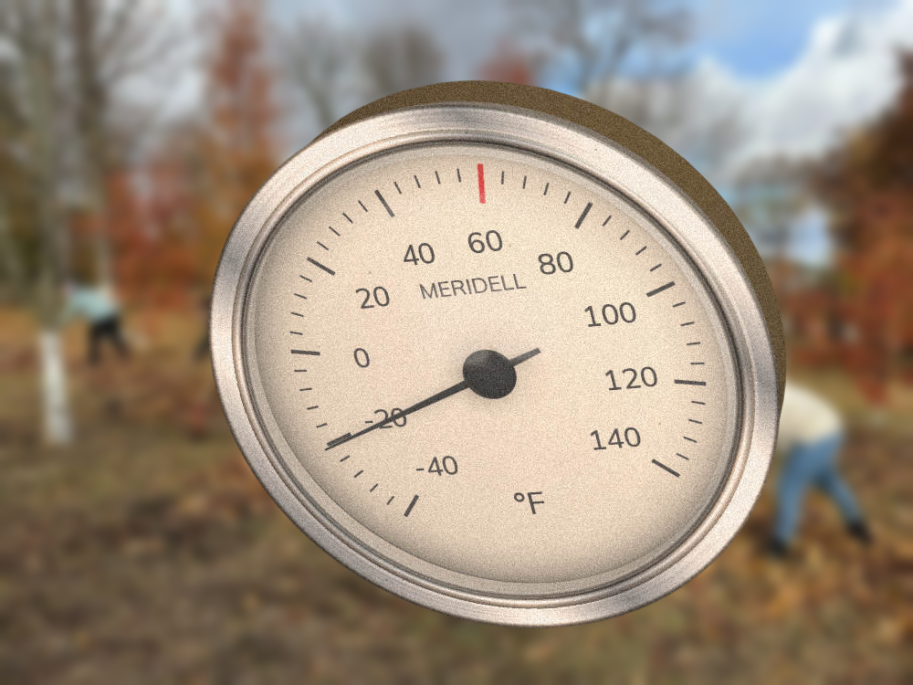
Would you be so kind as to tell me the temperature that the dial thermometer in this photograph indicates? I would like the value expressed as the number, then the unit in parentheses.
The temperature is -20 (°F)
